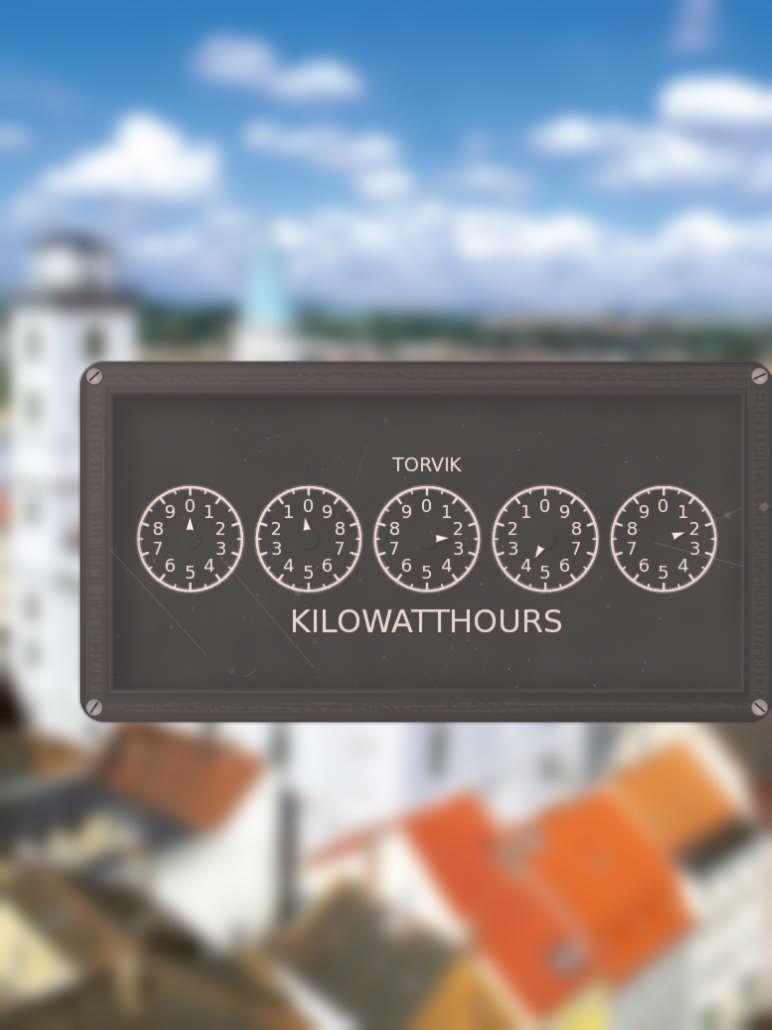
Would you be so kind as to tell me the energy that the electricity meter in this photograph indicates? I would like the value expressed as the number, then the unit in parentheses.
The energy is 242 (kWh)
